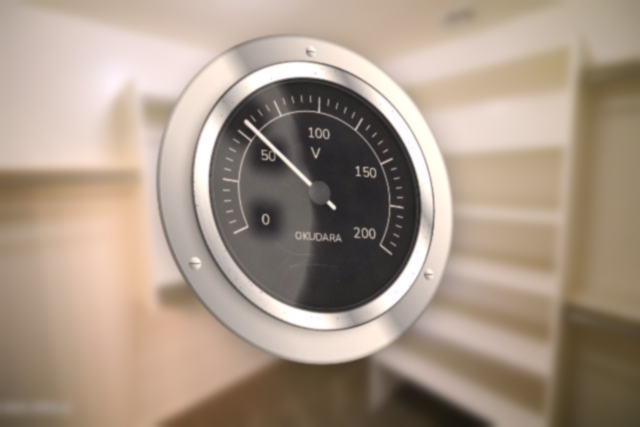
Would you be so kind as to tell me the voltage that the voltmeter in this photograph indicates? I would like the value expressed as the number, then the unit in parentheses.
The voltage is 55 (V)
